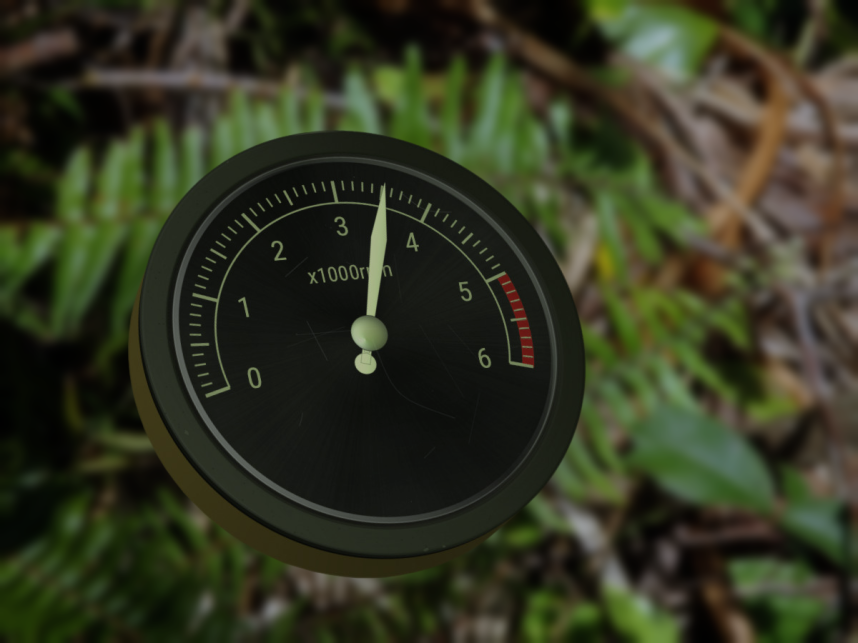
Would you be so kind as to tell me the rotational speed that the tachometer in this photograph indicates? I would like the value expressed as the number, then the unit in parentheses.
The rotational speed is 3500 (rpm)
